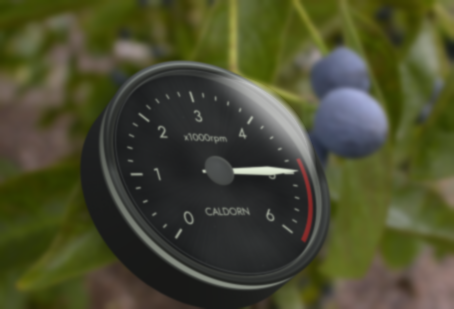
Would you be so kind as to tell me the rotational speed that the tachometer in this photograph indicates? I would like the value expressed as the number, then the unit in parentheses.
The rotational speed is 5000 (rpm)
